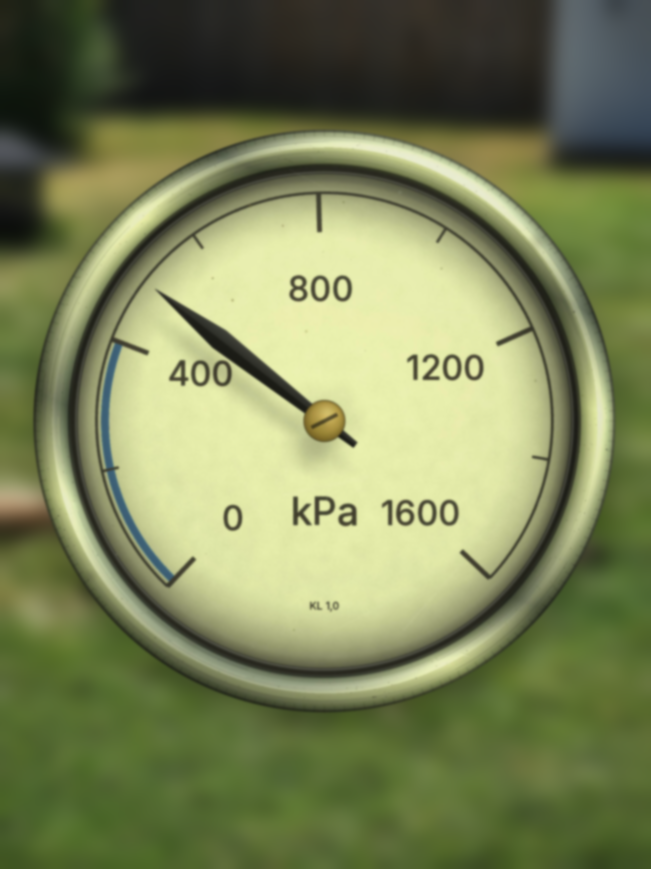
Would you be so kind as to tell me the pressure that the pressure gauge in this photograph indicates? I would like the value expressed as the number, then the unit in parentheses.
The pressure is 500 (kPa)
